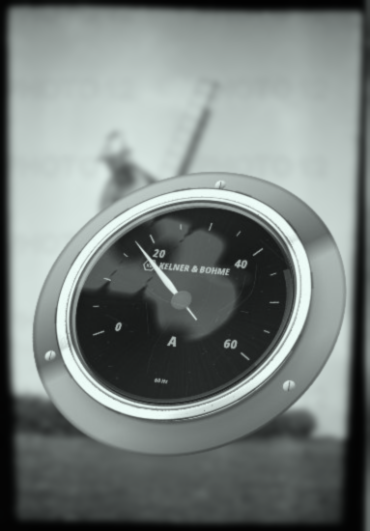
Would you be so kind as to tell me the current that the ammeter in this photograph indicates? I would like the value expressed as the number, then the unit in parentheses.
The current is 17.5 (A)
